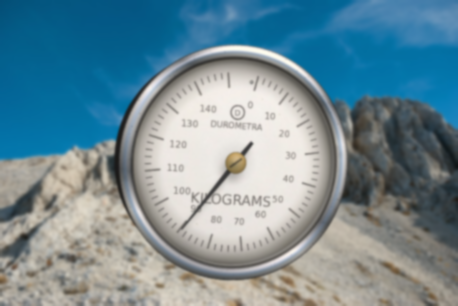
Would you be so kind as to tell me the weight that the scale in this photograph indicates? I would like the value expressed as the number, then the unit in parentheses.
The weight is 90 (kg)
